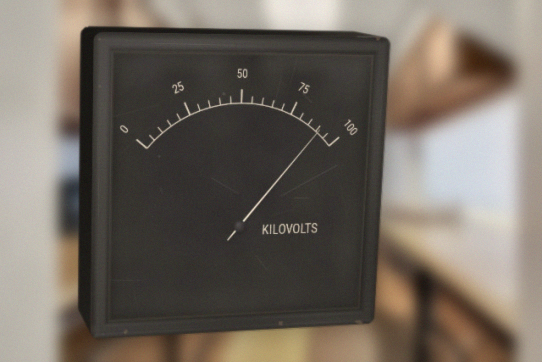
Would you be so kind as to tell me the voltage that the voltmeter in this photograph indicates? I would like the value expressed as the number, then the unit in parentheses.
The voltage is 90 (kV)
